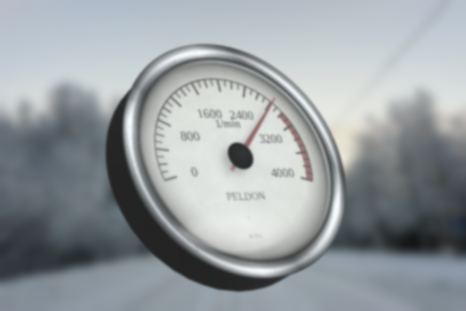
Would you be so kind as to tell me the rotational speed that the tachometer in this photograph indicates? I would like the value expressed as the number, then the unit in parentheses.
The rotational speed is 2800 (rpm)
